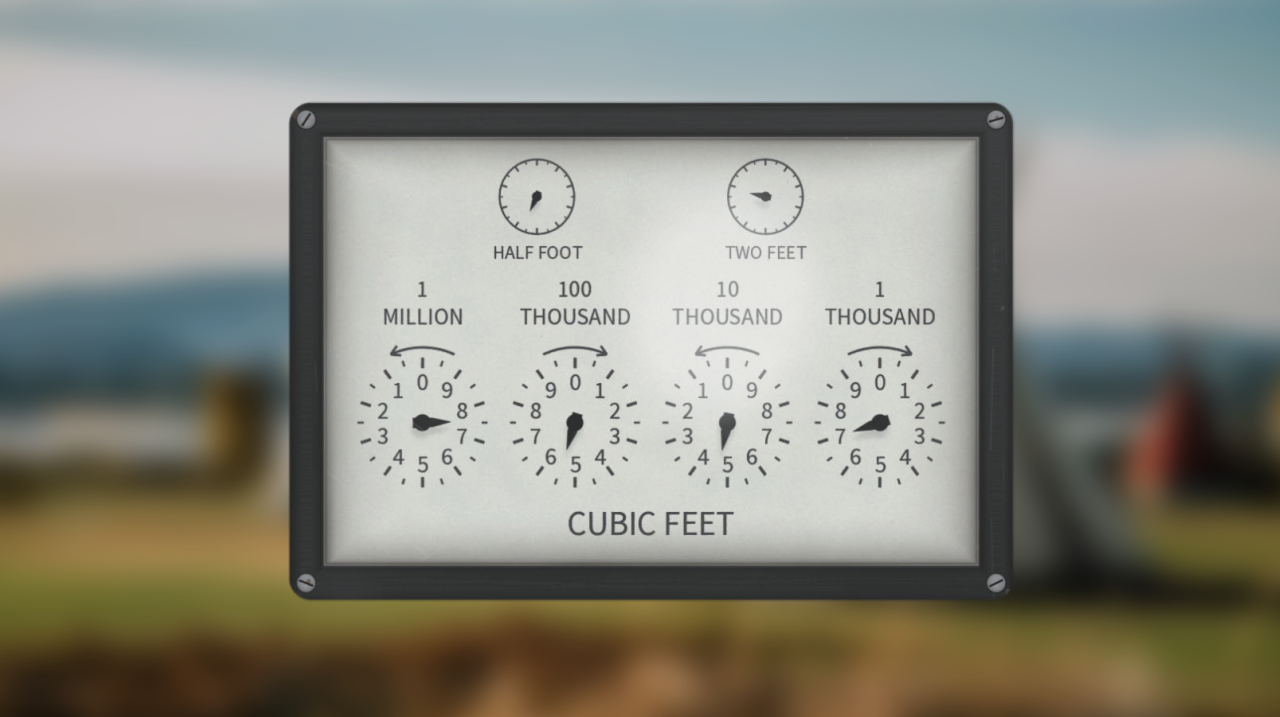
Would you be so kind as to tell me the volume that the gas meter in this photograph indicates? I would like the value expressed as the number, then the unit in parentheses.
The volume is 754700 (ft³)
